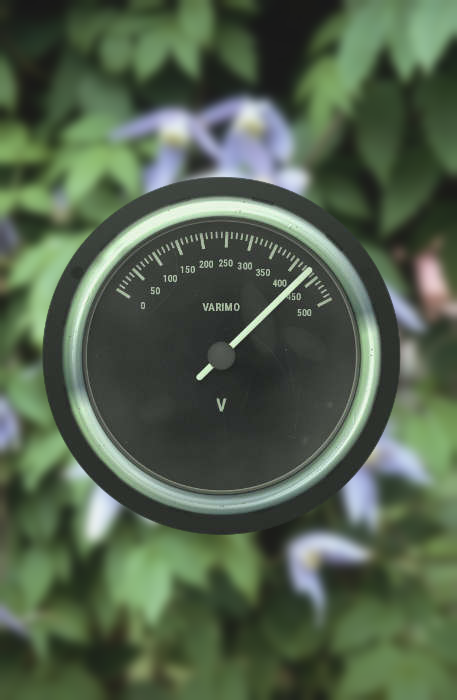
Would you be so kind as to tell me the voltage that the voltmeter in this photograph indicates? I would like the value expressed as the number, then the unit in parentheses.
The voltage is 430 (V)
